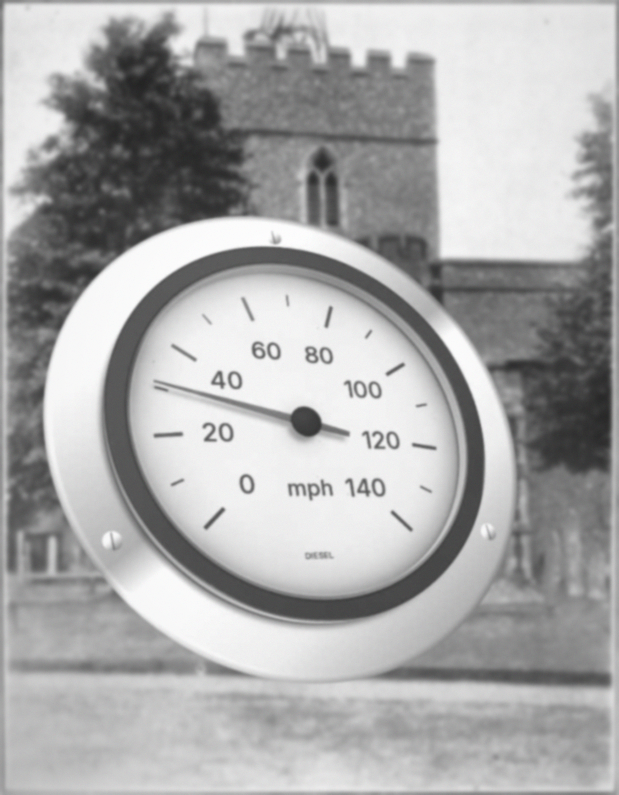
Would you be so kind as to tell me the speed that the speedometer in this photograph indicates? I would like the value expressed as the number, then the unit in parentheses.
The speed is 30 (mph)
